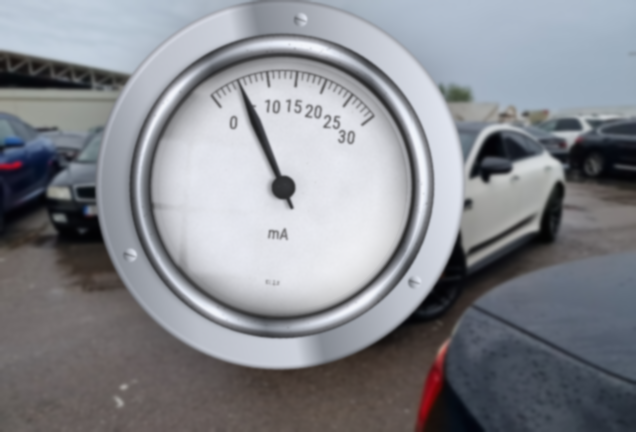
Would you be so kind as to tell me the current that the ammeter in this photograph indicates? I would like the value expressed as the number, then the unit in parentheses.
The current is 5 (mA)
